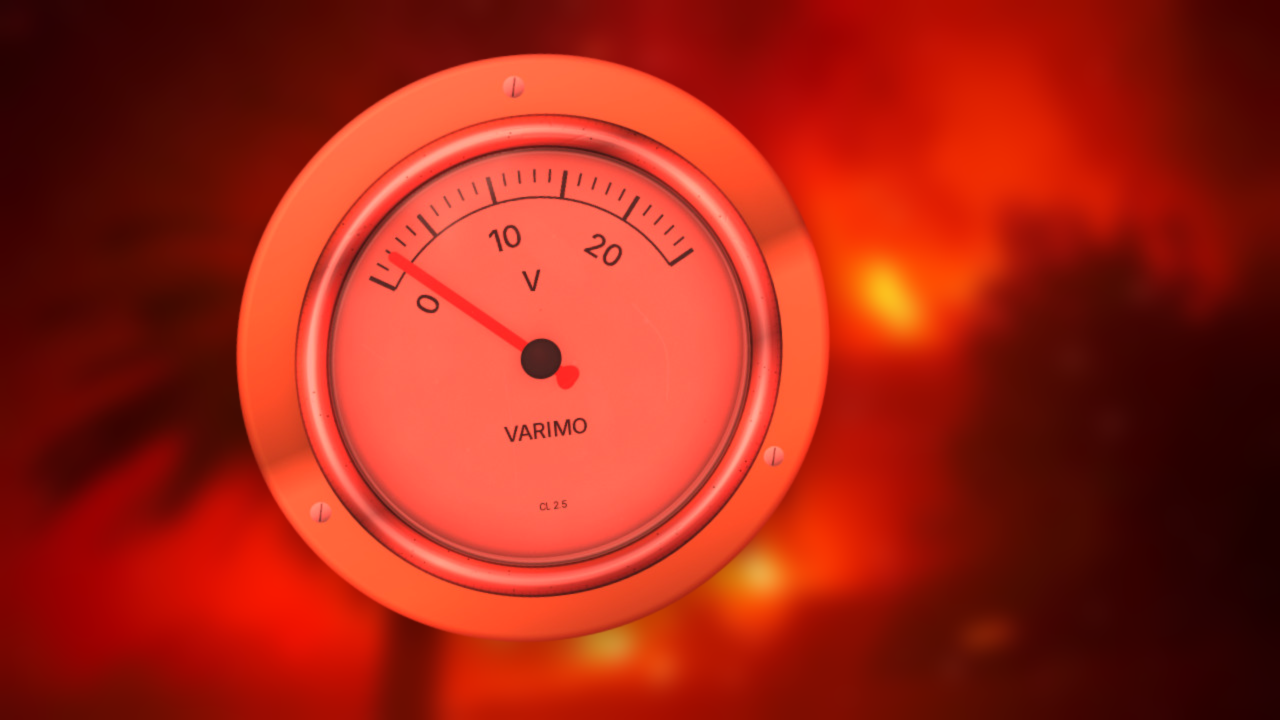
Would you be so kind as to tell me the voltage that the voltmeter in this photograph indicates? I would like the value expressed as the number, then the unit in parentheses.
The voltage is 2 (V)
